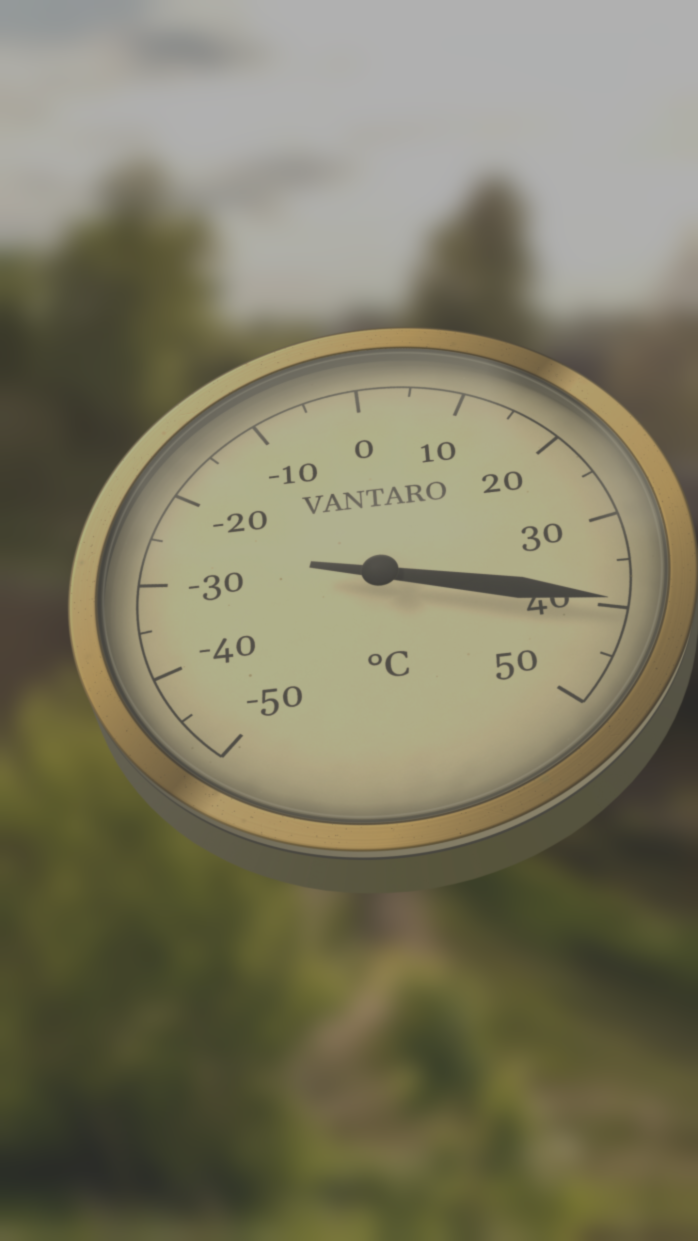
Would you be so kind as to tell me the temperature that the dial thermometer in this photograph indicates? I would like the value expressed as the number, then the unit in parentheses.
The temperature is 40 (°C)
